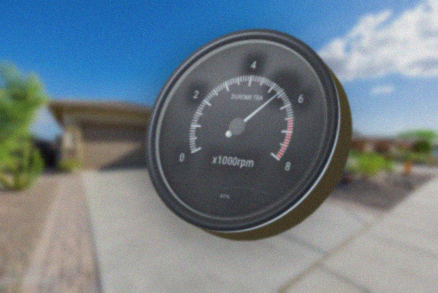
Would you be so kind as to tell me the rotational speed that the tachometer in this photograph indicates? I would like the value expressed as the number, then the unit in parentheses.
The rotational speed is 5500 (rpm)
